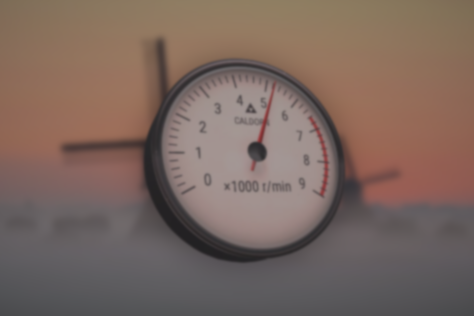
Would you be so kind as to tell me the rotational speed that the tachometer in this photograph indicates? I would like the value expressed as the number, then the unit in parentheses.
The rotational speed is 5200 (rpm)
